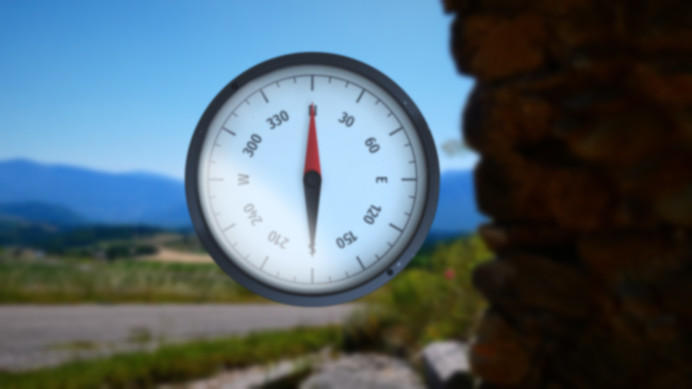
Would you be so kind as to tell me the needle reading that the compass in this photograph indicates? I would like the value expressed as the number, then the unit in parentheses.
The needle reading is 0 (°)
